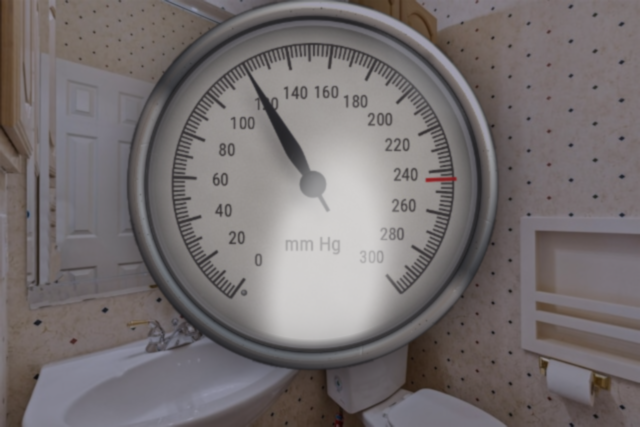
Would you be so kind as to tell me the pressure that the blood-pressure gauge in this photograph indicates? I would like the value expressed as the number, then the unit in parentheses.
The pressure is 120 (mmHg)
